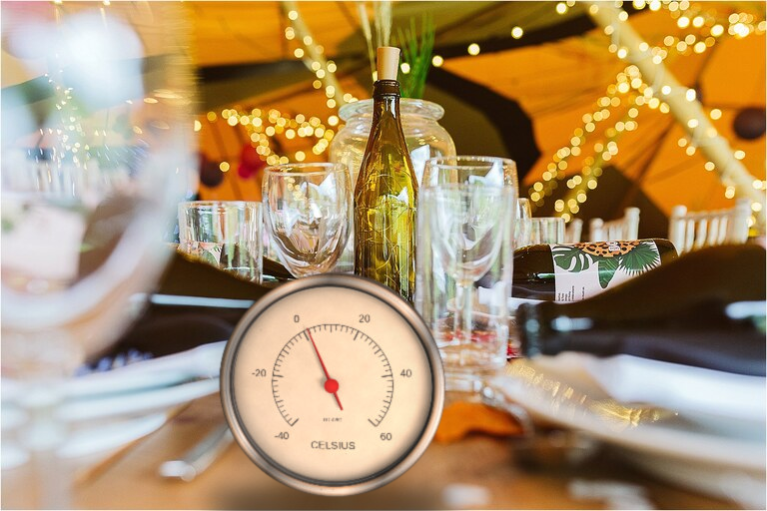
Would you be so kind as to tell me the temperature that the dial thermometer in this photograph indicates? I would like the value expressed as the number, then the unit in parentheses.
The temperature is 2 (°C)
